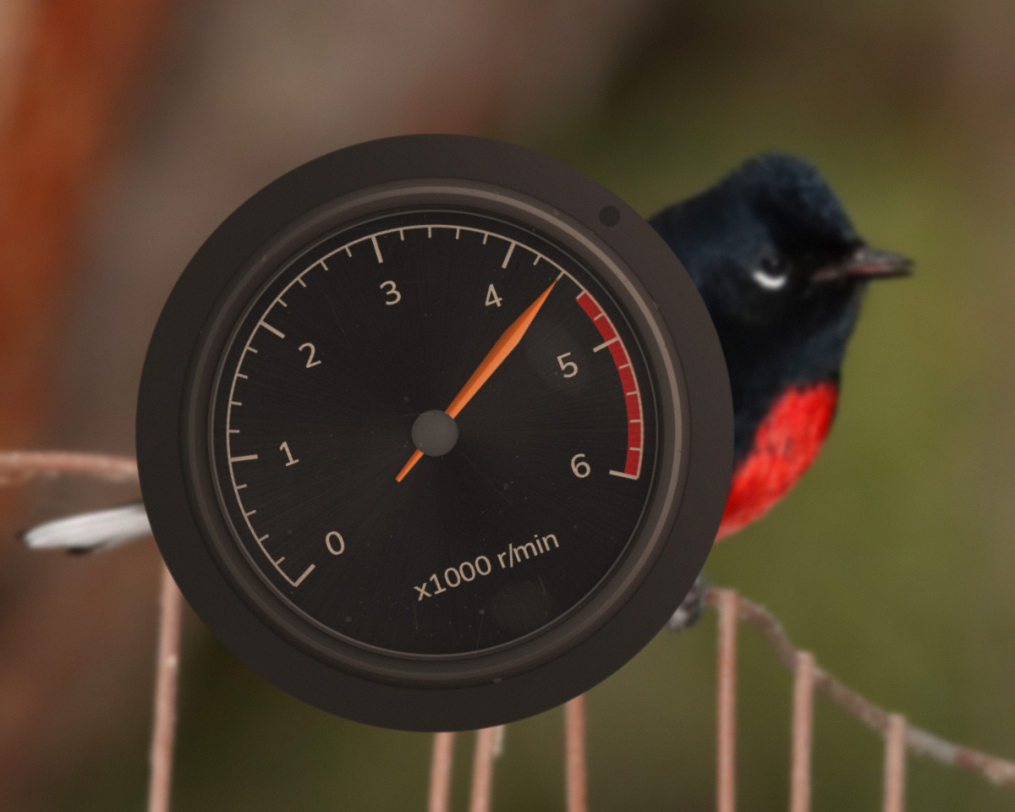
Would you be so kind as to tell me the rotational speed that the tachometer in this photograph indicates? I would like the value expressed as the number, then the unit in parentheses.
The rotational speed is 4400 (rpm)
